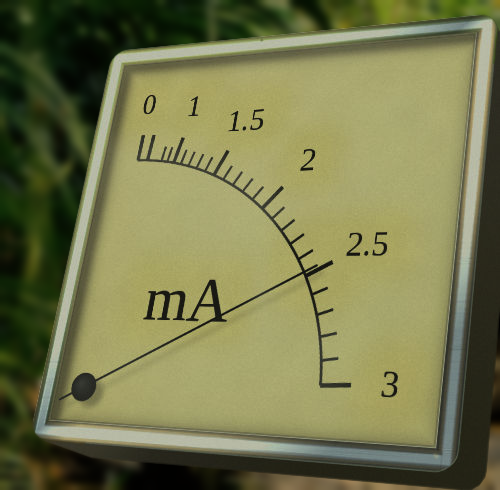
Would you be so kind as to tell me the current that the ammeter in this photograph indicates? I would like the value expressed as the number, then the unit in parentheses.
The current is 2.5 (mA)
